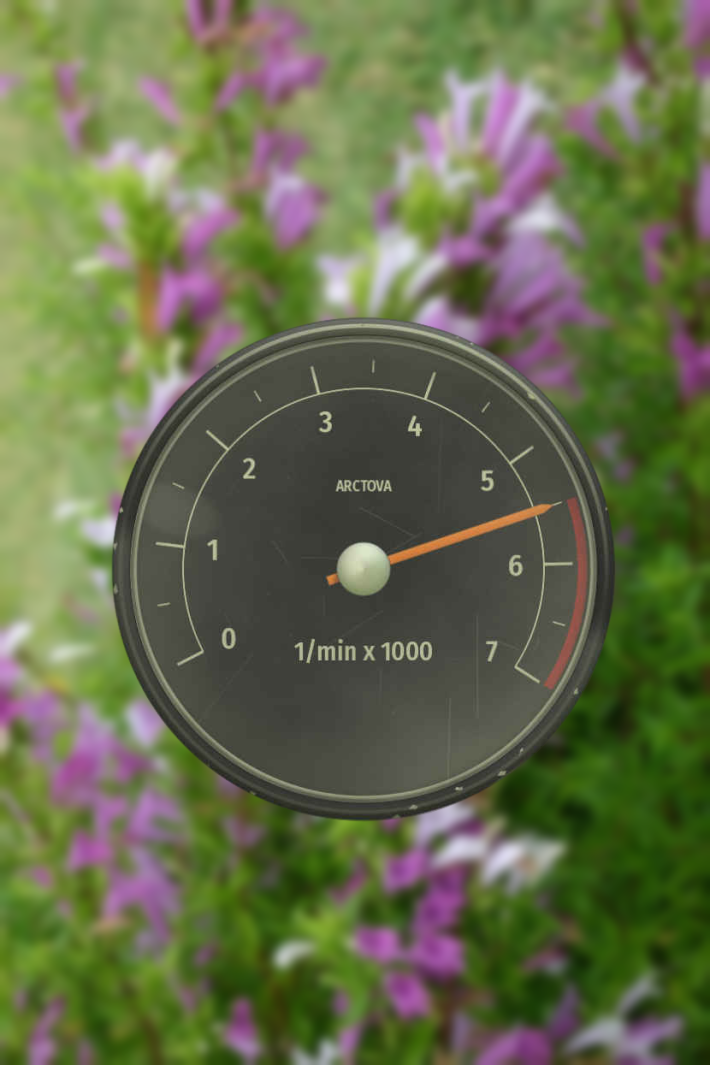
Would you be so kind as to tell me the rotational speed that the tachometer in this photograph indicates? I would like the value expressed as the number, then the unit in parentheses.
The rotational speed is 5500 (rpm)
